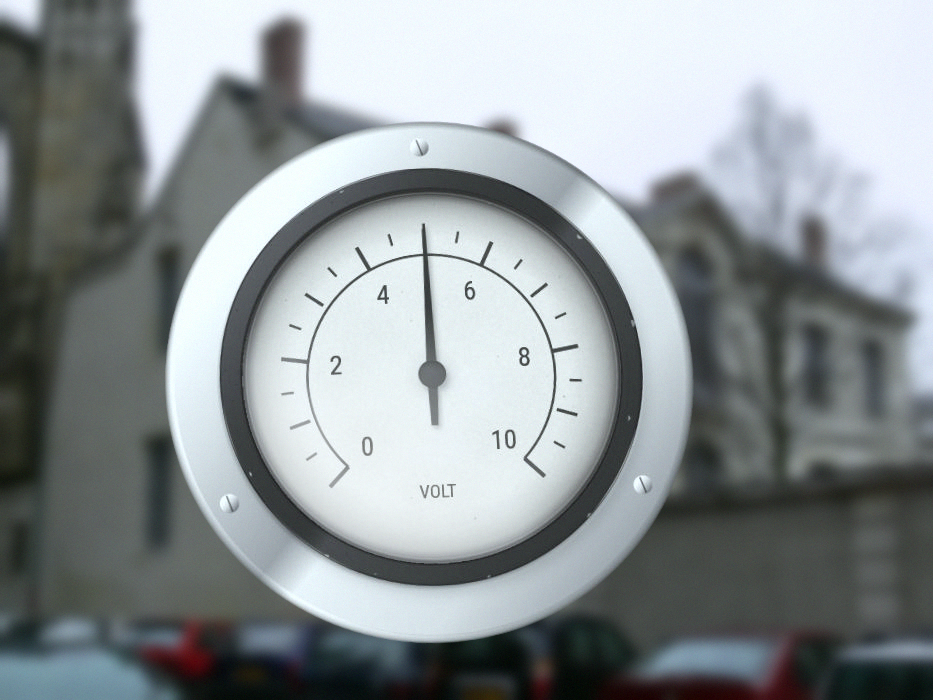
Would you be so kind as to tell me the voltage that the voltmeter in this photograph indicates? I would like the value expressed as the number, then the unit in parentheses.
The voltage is 5 (V)
